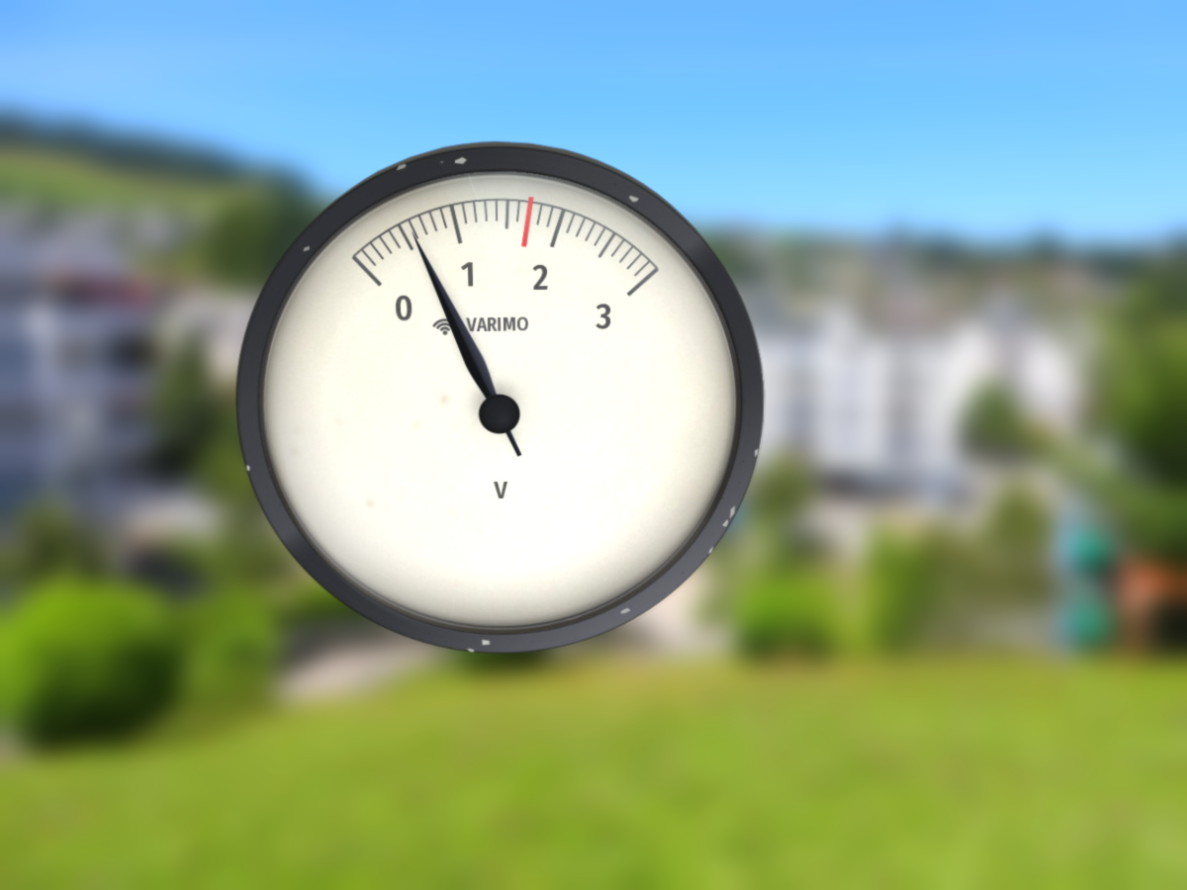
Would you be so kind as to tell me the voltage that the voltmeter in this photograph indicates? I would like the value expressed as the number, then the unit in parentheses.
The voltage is 0.6 (V)
